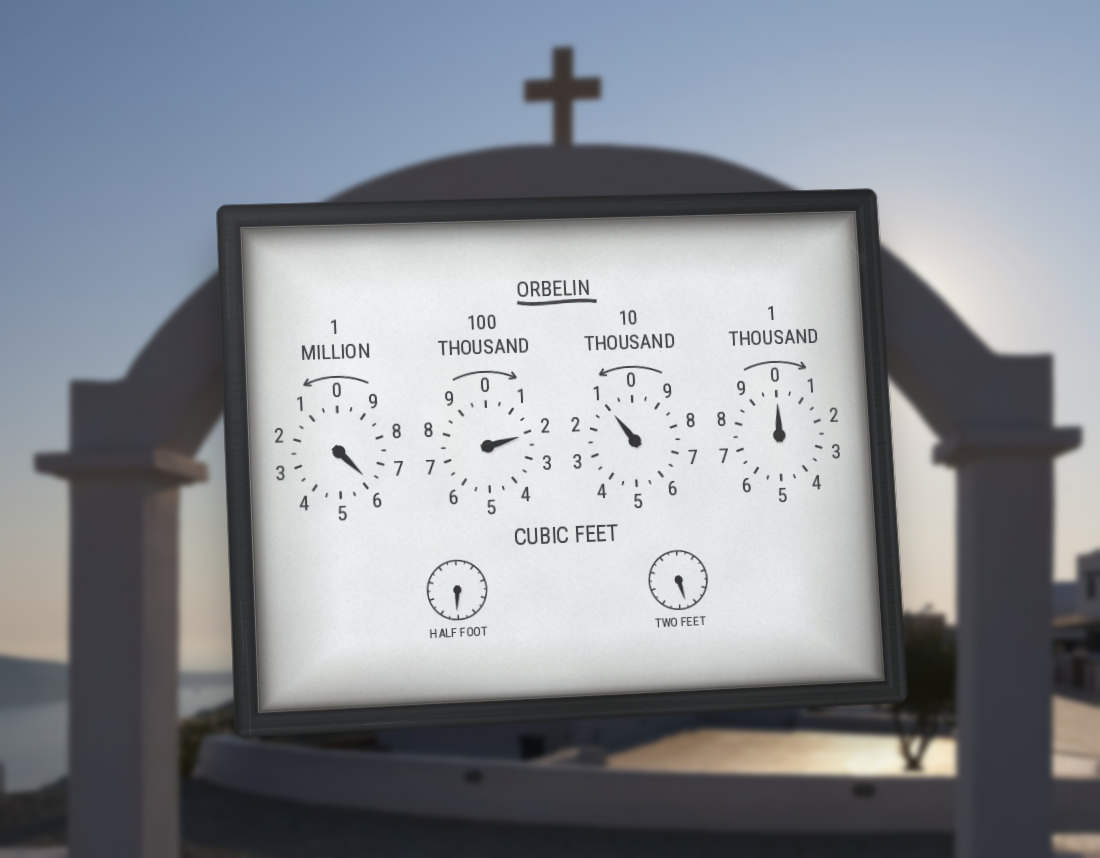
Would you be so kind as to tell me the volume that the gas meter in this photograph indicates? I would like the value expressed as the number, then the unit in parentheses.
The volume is 621000 (ft³)
